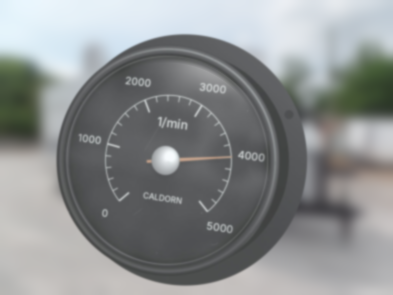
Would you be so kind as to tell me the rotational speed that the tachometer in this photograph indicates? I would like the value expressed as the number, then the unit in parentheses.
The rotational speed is 4000 (rpm)
